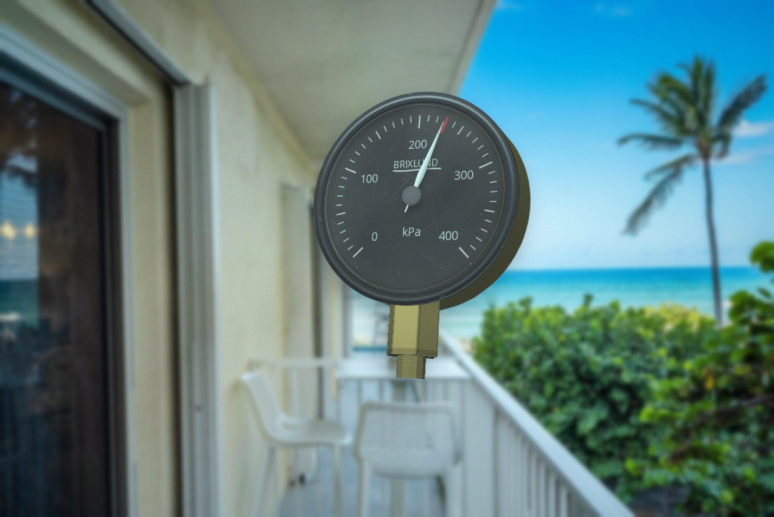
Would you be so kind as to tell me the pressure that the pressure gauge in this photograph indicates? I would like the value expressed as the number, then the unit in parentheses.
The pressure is 230 (kPa)
